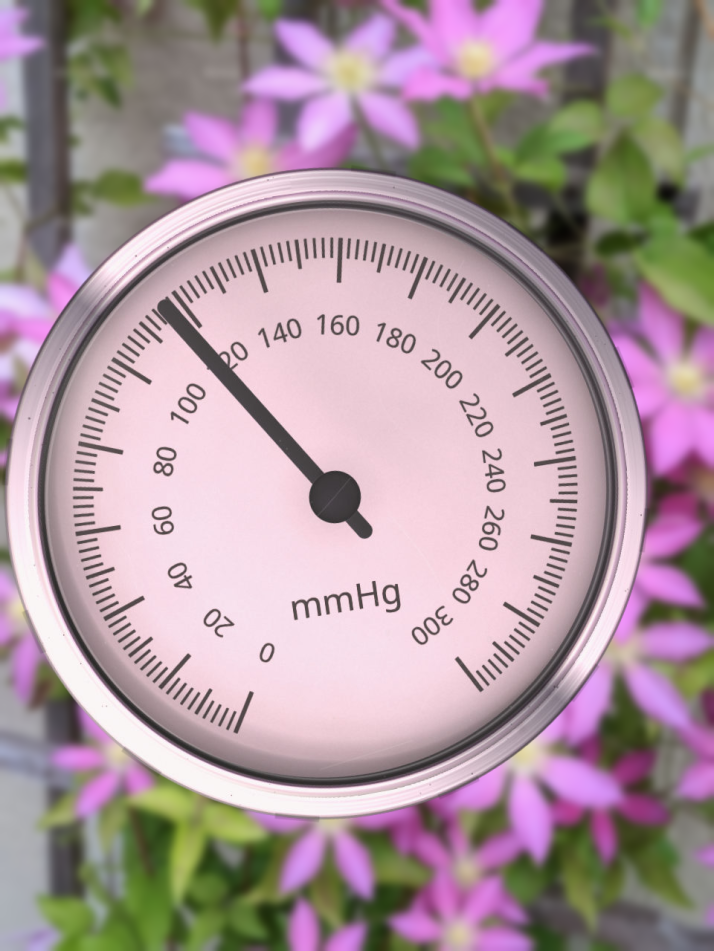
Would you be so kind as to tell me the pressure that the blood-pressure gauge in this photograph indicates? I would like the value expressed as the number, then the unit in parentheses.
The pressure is 116 (mmHg)
